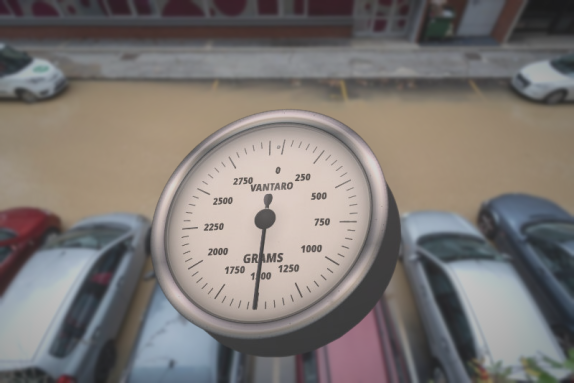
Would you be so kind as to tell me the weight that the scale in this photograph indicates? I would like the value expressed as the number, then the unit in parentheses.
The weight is 1500 (g)
